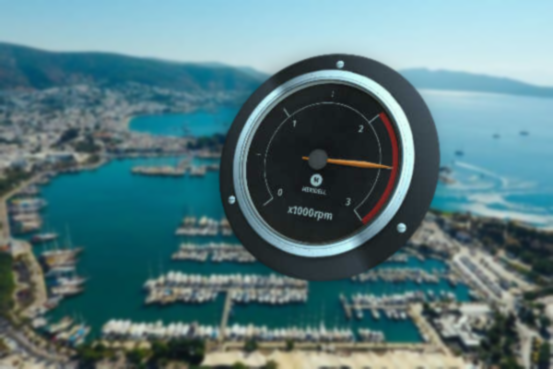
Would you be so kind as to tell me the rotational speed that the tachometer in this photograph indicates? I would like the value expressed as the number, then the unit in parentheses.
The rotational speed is 2500 (rpm)
